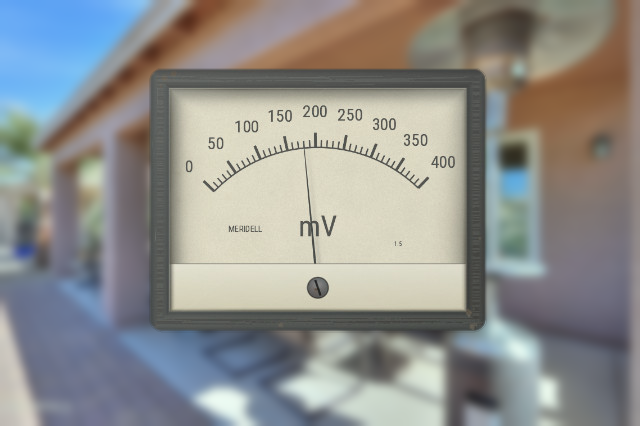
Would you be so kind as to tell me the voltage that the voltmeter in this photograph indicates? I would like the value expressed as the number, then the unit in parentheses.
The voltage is 180 (mV)
